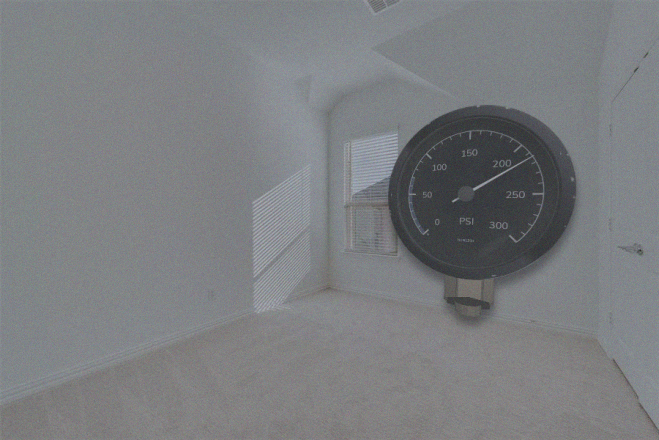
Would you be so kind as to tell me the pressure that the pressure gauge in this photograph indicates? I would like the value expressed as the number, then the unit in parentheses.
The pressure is 215 (psi)
